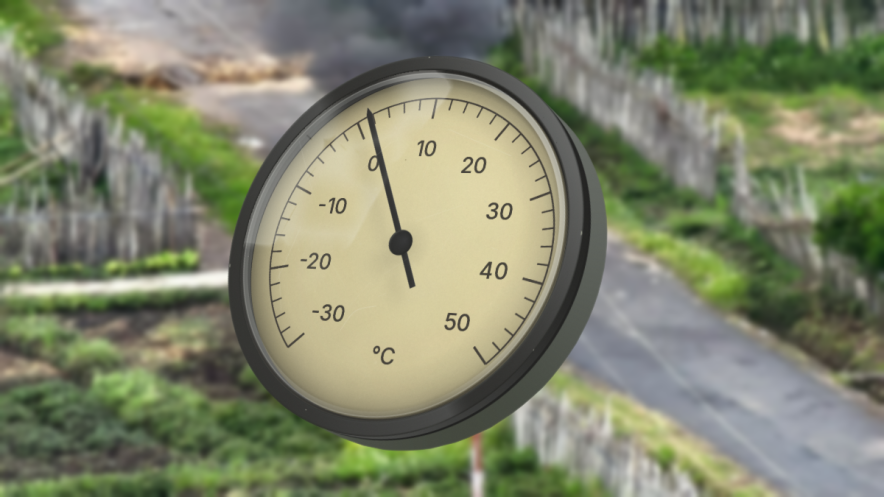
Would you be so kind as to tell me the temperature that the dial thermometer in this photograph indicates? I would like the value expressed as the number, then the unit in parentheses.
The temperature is 2 (°C)
